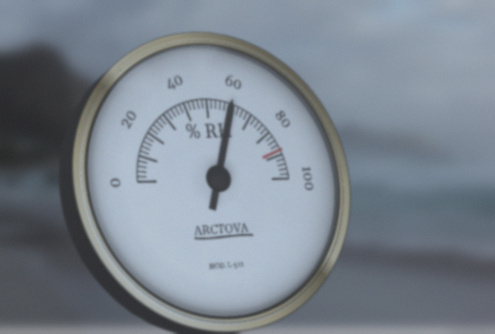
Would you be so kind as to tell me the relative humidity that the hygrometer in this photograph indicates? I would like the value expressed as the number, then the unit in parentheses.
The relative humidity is 60 (%)
